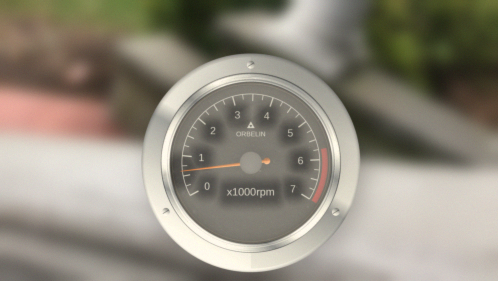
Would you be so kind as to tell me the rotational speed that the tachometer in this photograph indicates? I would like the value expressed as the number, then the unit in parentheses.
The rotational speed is 625 (rpm)
